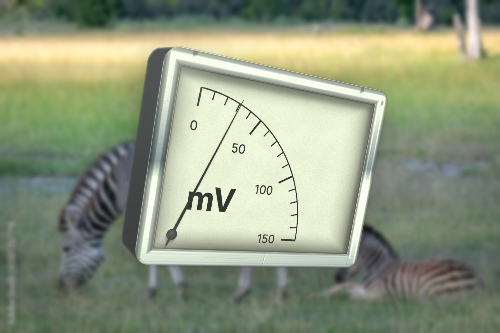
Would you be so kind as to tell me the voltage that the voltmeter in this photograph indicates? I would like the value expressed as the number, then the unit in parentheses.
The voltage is 30 (mV)
